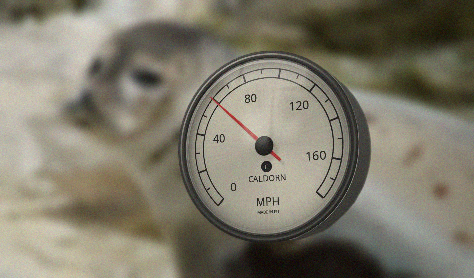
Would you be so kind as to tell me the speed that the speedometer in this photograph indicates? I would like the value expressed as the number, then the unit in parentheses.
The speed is 60 (mph)
